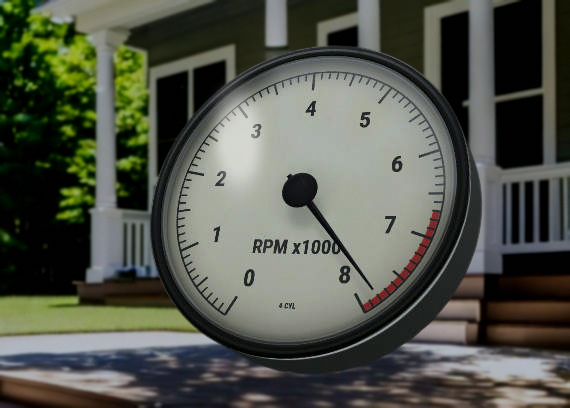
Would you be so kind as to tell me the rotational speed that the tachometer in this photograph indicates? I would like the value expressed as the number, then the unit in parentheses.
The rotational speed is 7800 (rpm)
